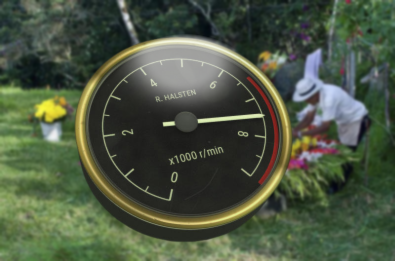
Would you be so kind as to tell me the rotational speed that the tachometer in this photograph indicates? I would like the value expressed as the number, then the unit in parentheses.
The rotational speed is 7500 (rpm)
